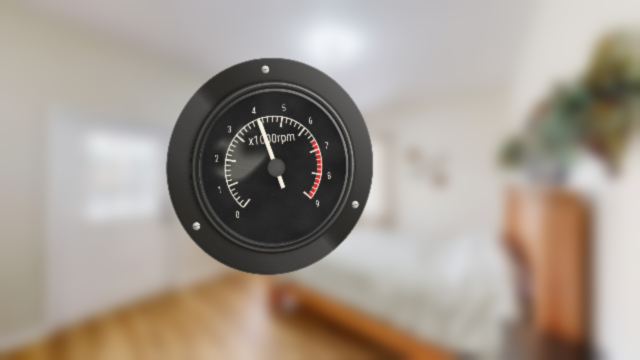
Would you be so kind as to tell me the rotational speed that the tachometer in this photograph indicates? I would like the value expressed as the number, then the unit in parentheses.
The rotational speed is 4000 (rpm)
